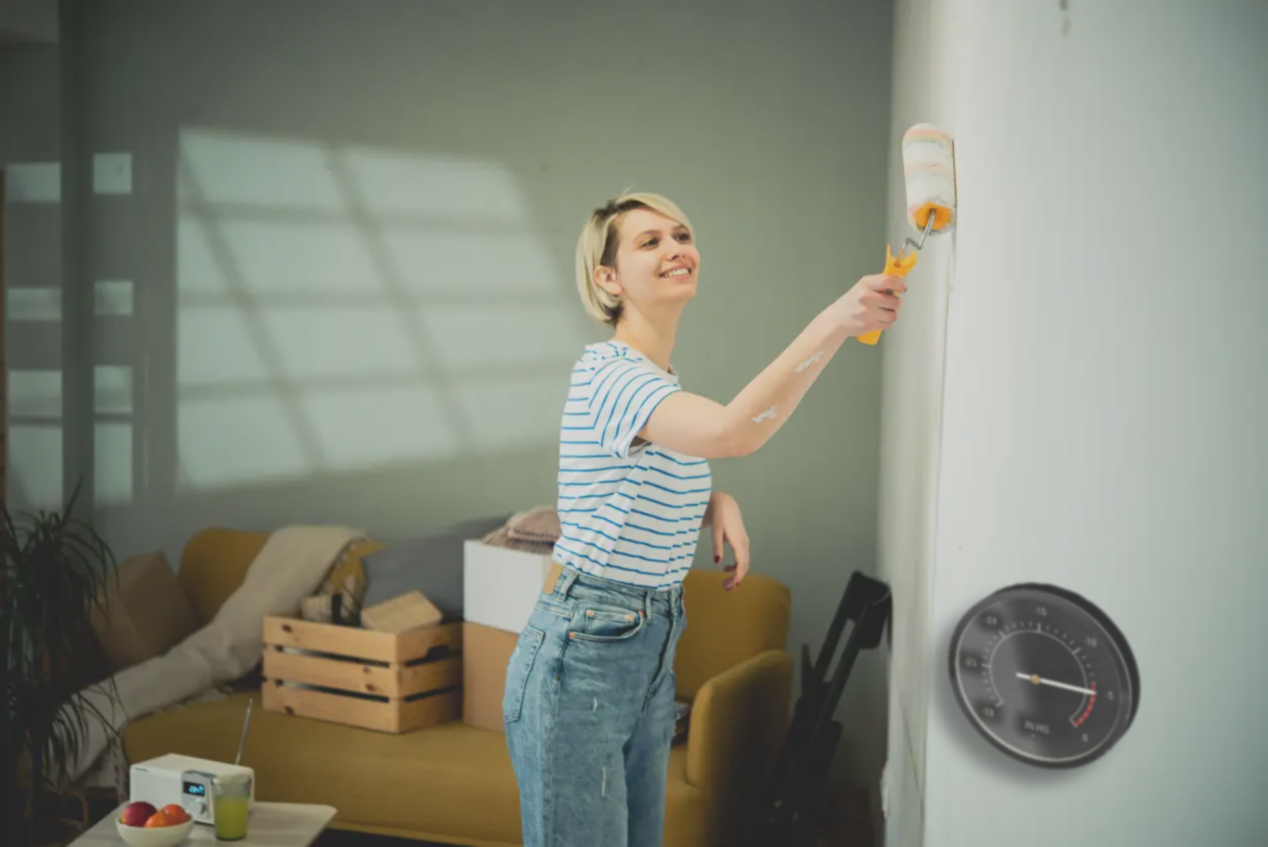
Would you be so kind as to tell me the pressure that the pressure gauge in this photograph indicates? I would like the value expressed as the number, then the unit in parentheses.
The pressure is -5 (inHg)
